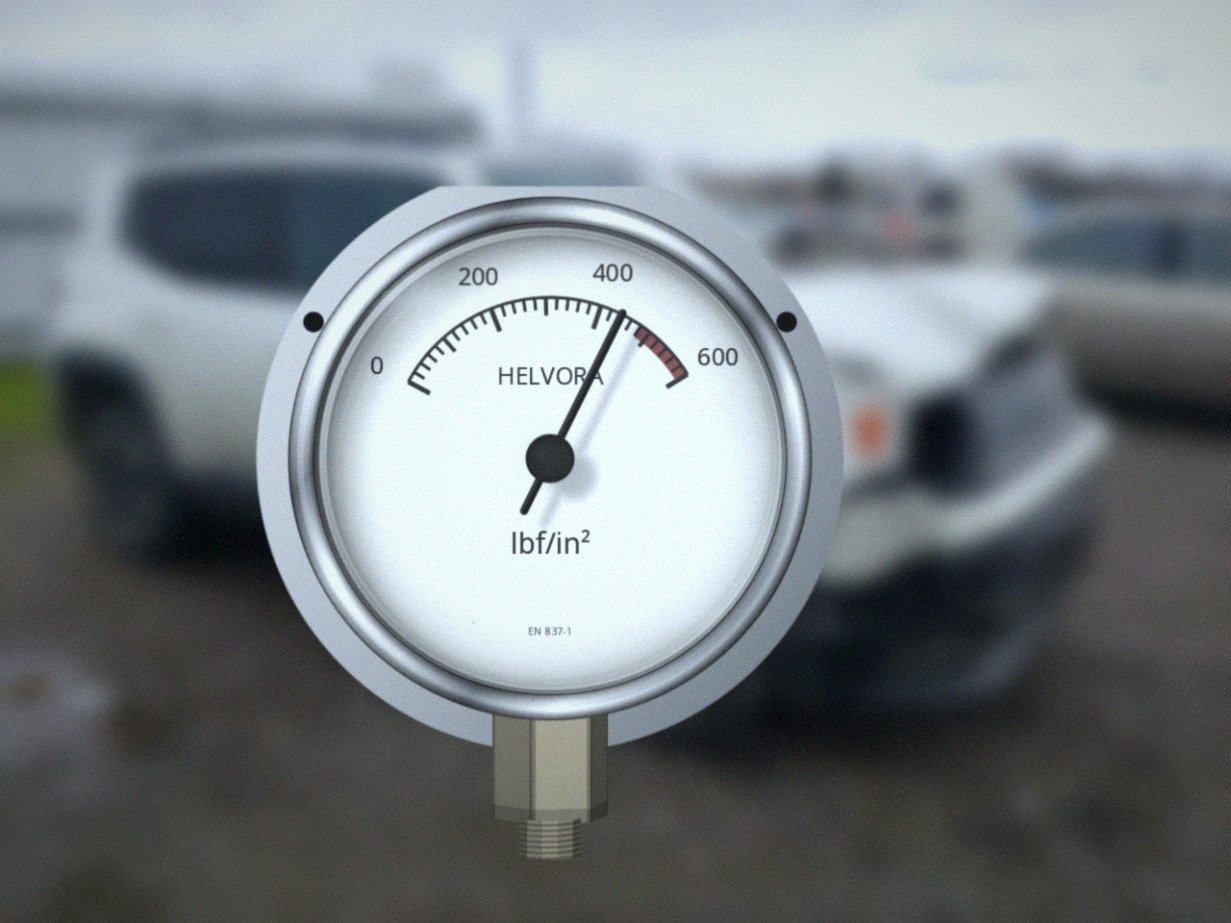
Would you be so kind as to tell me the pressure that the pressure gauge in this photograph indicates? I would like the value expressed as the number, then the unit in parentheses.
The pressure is 440 (psi)
